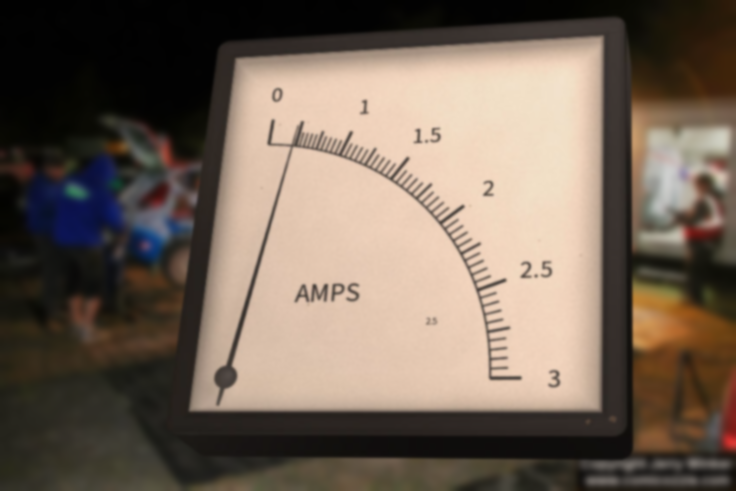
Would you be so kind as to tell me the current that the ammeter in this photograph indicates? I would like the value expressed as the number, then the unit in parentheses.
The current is 0.5 (A)
